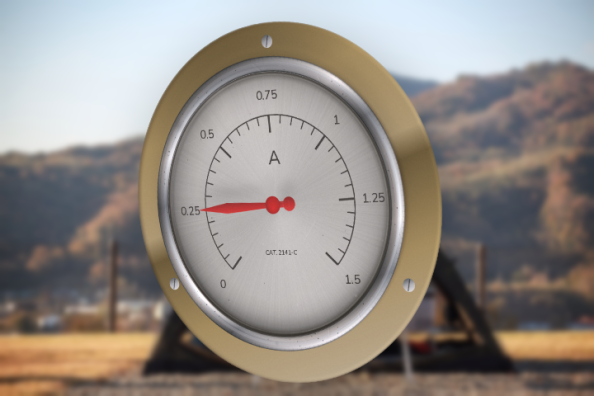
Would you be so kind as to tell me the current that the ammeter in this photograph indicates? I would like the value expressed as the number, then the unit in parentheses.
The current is 0.25 (A)
